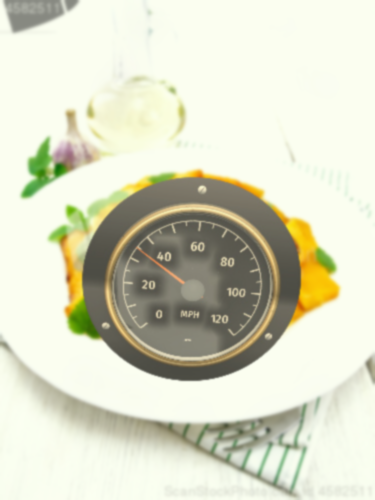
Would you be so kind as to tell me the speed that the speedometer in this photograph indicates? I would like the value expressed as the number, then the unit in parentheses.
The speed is 35 (mph)
